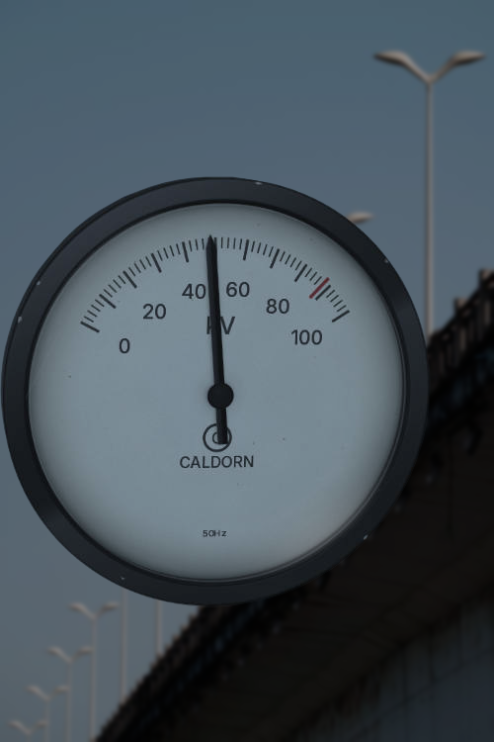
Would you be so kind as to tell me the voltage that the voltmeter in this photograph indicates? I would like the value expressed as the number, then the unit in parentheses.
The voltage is 48 (kV)
